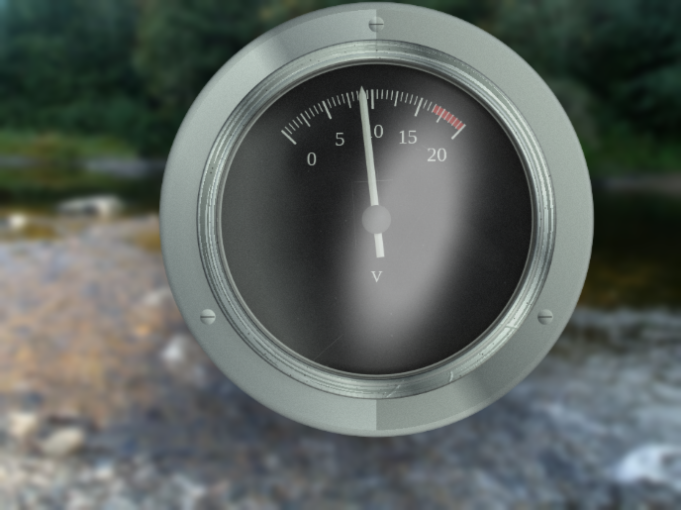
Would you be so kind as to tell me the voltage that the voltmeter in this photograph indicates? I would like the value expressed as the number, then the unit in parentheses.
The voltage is 9 (V)
